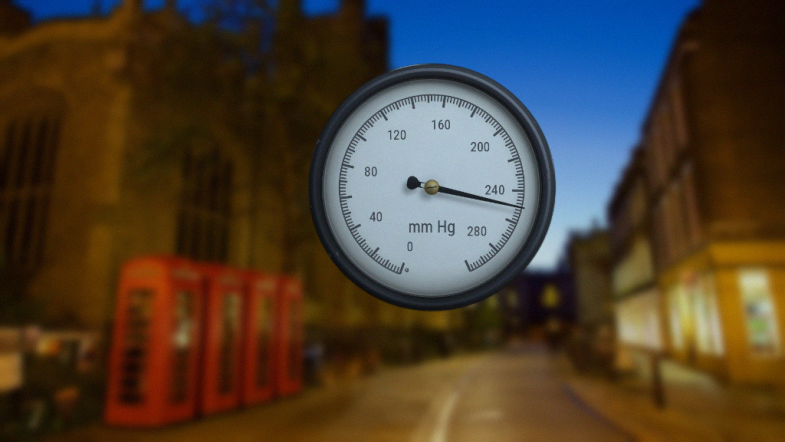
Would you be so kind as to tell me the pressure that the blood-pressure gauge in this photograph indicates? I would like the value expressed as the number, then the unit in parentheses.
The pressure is 250 (mmHg)
